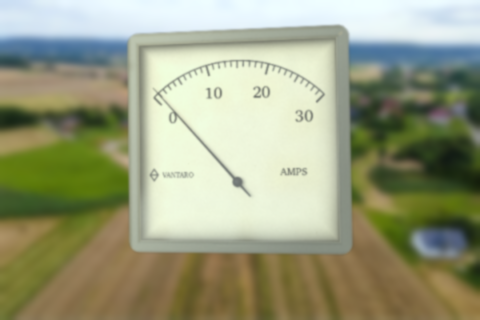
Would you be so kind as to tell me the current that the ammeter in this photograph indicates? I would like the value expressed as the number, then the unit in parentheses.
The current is 1 (A)
